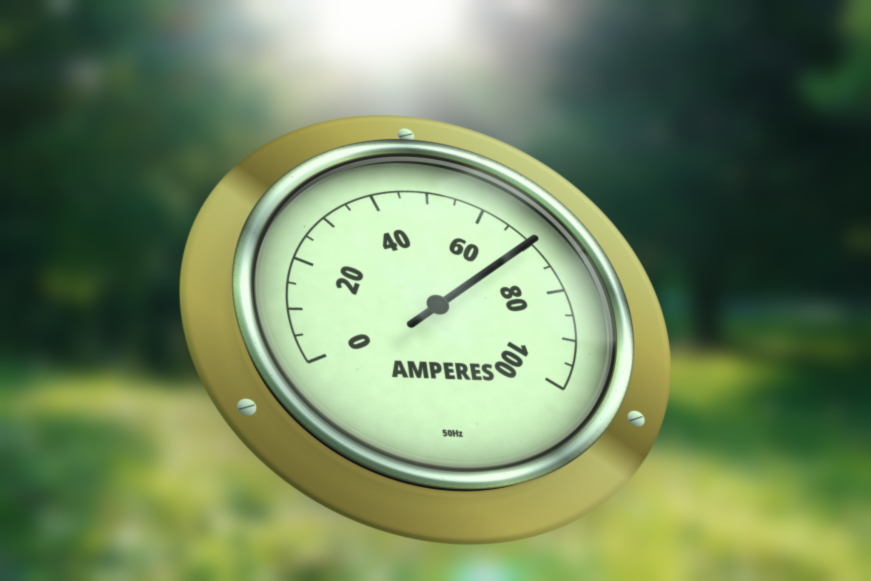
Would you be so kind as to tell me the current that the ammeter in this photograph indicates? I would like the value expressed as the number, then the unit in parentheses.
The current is 70 (A)
